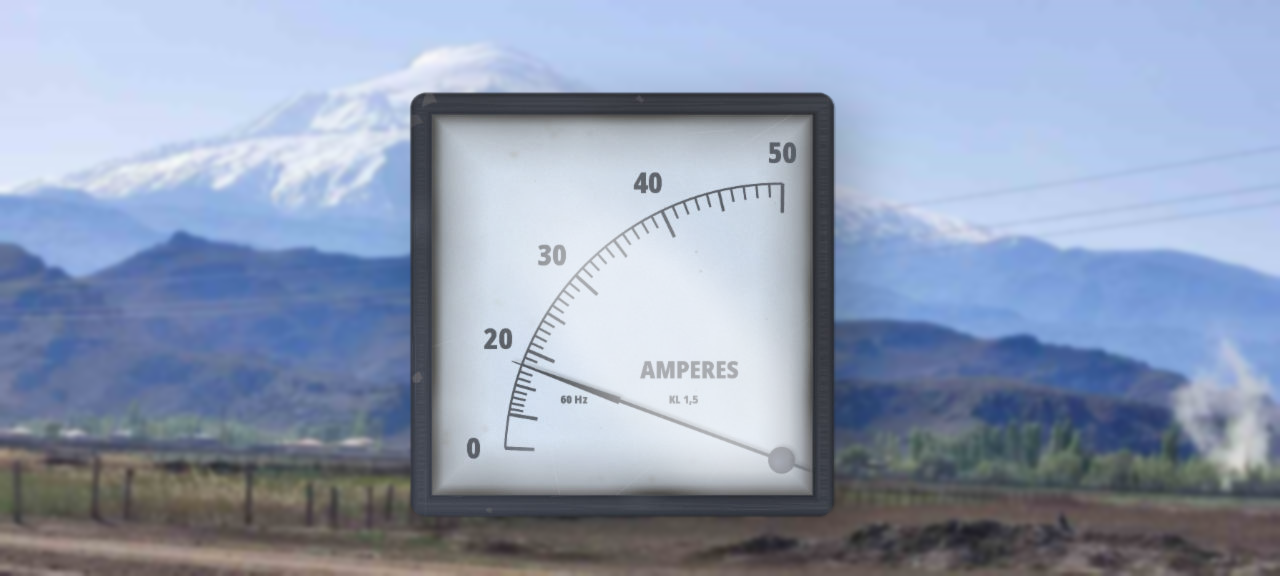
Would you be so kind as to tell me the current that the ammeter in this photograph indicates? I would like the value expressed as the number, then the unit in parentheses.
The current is 18 (A)
